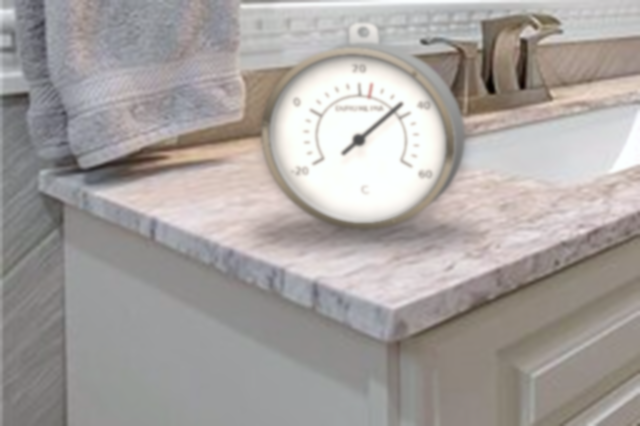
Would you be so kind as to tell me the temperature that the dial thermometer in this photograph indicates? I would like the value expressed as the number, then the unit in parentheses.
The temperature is 36 (°C)
